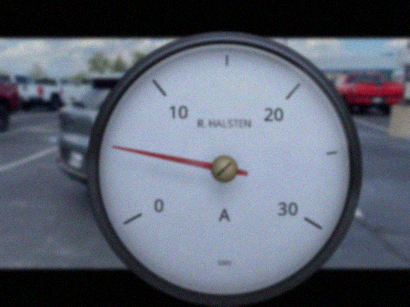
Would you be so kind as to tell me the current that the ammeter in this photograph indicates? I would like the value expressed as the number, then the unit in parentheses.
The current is 5 (A)
